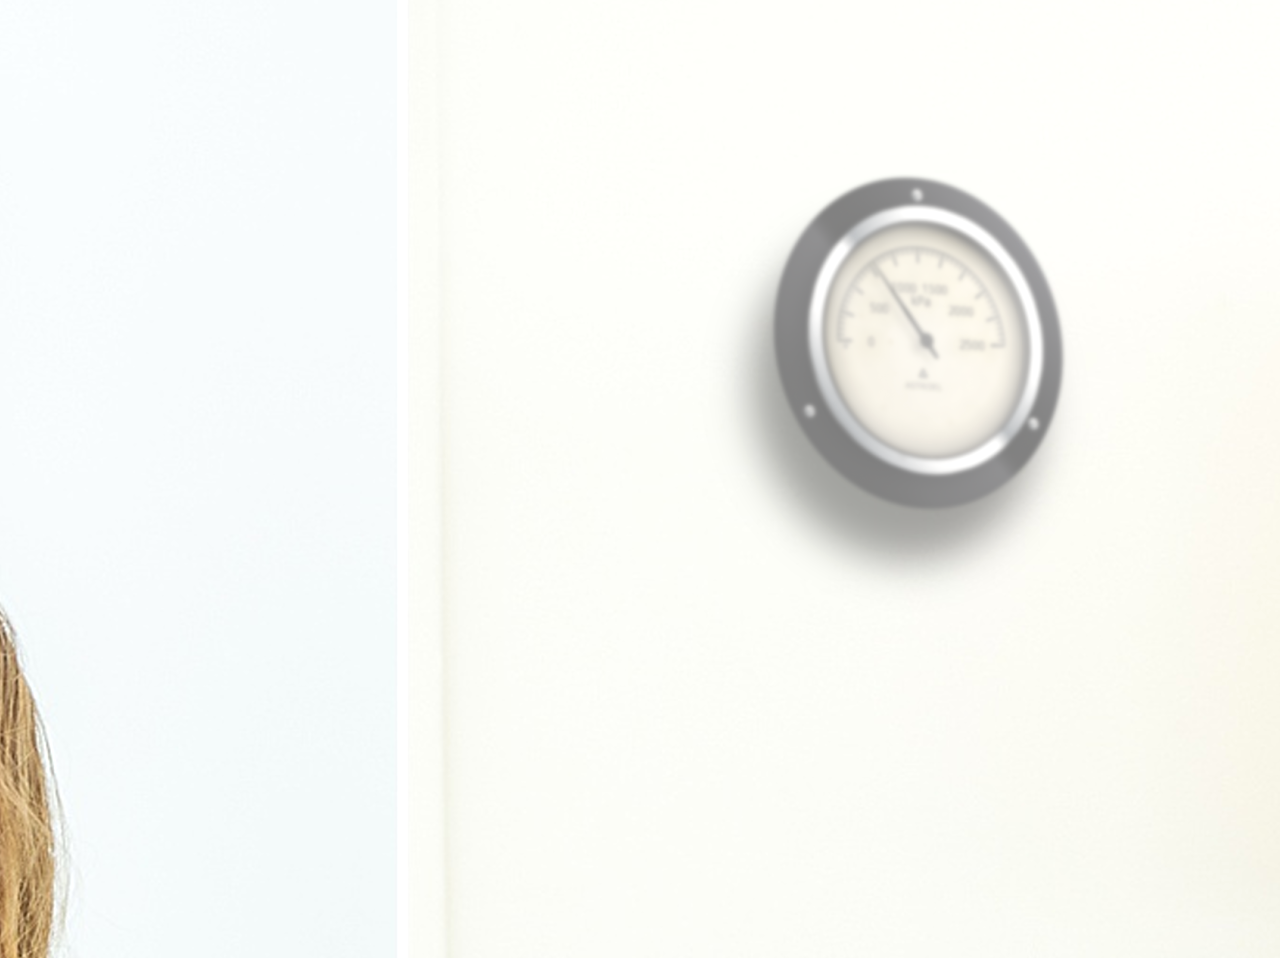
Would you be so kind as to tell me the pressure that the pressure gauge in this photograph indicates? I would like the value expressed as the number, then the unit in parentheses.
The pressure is 750 (kPa)
